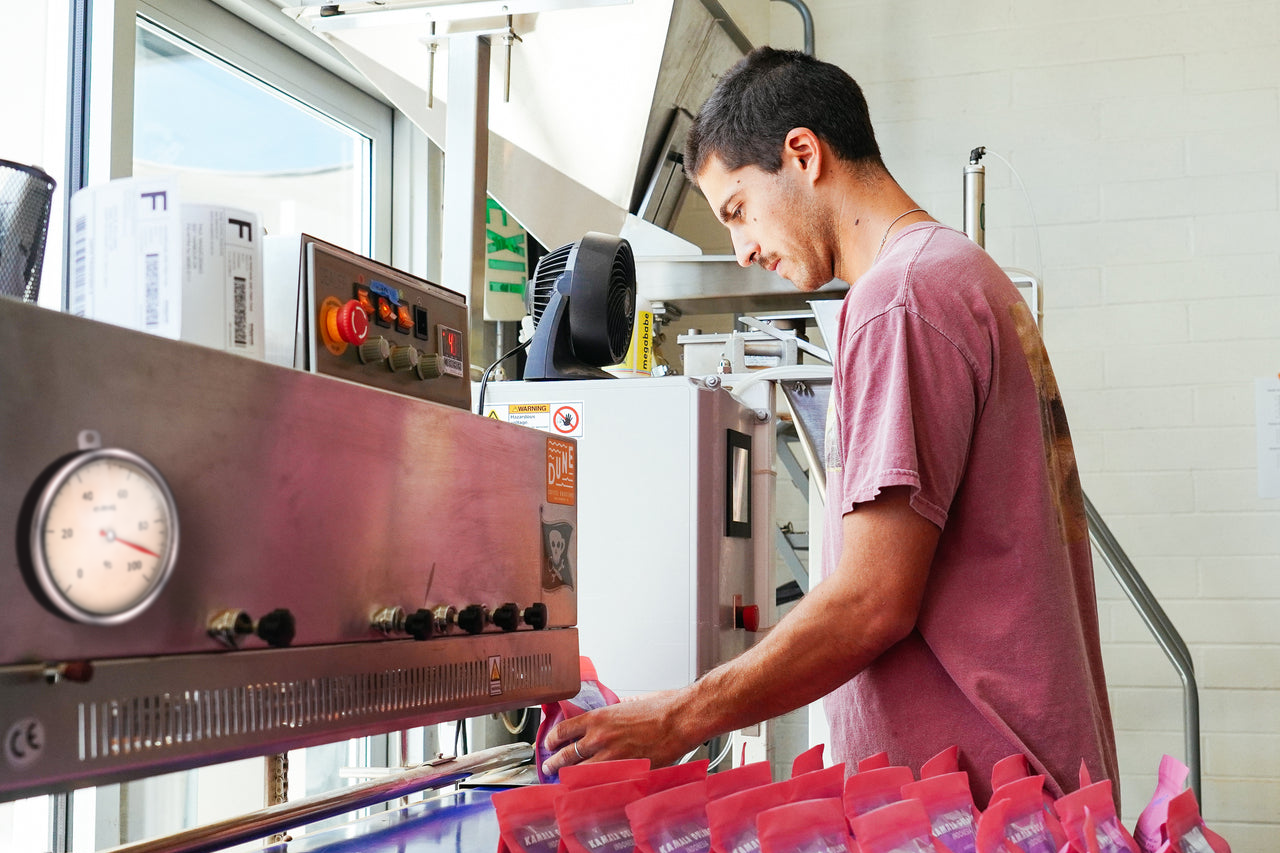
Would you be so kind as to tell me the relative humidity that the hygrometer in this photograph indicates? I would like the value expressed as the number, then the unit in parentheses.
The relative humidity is 92 (%)
